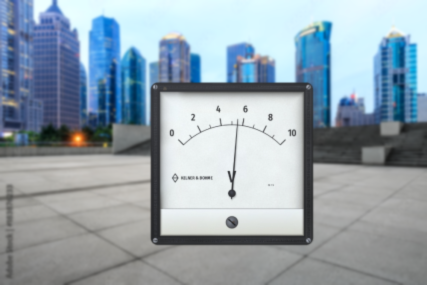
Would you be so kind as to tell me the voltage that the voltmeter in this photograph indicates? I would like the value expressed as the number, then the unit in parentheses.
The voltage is 5.5 (V)
